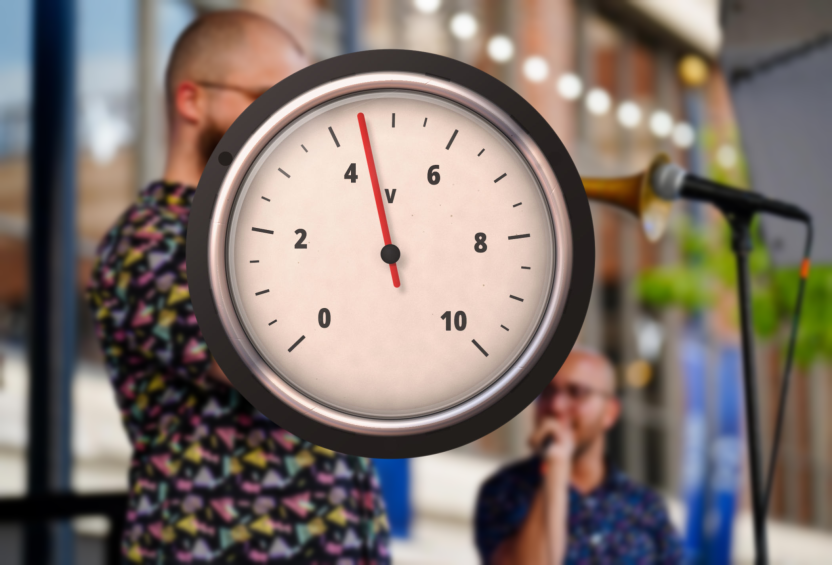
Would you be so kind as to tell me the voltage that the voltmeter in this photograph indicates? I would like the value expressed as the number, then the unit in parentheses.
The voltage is 4.5 (V)
